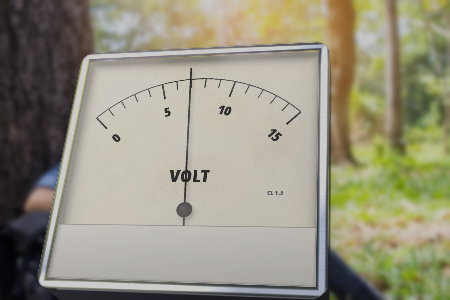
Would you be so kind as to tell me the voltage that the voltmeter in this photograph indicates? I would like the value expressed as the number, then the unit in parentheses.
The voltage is 7 (V)
